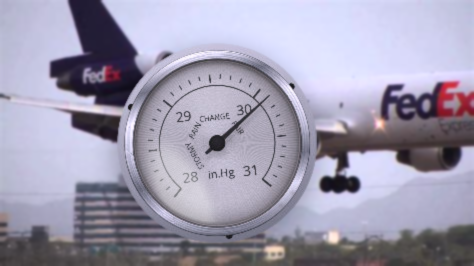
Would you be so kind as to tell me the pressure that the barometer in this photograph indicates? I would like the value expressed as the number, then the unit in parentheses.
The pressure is 30.1 (inHg)
